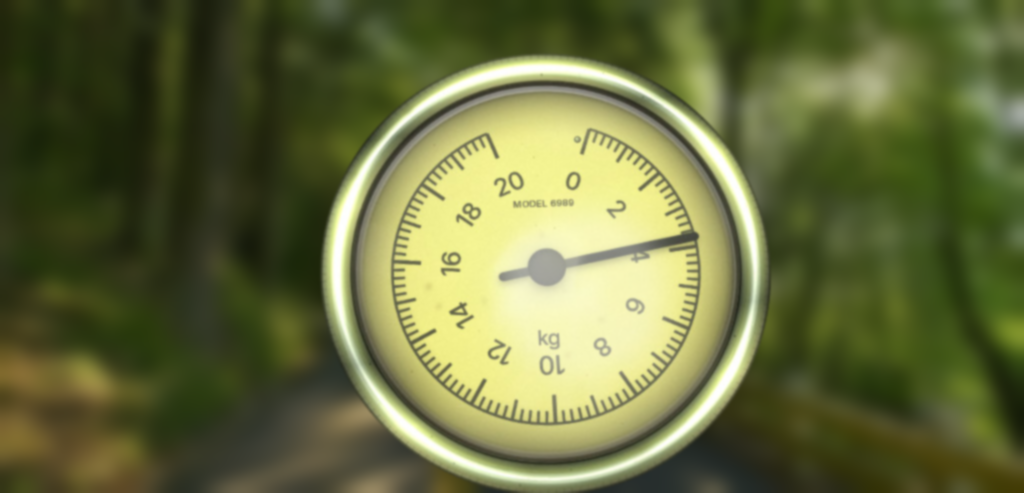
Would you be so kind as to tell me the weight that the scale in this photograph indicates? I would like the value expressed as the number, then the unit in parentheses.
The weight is 3.8 (kg)
